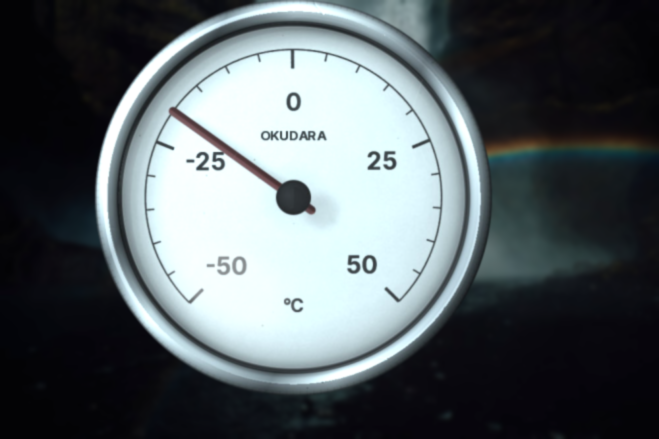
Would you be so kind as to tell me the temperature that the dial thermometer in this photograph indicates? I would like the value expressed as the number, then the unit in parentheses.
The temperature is -20 (°C)
